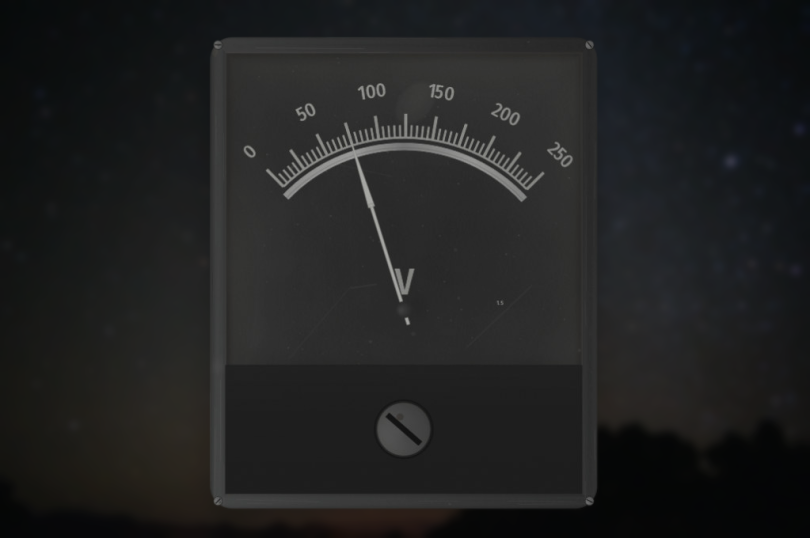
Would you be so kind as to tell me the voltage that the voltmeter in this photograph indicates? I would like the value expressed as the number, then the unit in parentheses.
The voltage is 75 (V)
